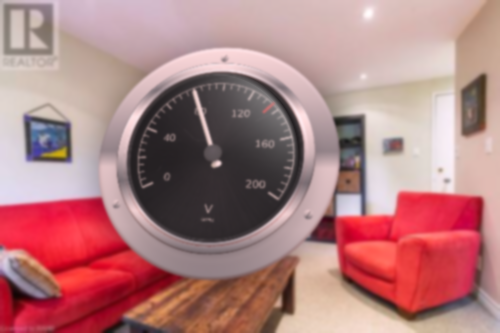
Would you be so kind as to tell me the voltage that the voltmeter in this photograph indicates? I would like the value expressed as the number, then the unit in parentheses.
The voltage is 80 (V)
